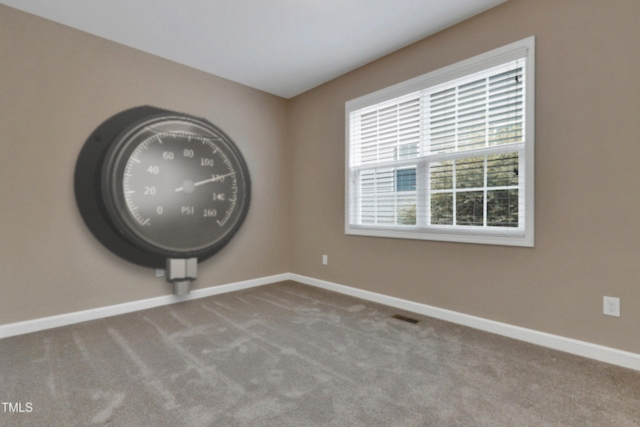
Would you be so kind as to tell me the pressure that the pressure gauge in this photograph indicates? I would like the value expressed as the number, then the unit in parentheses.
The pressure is 120 (psi)
